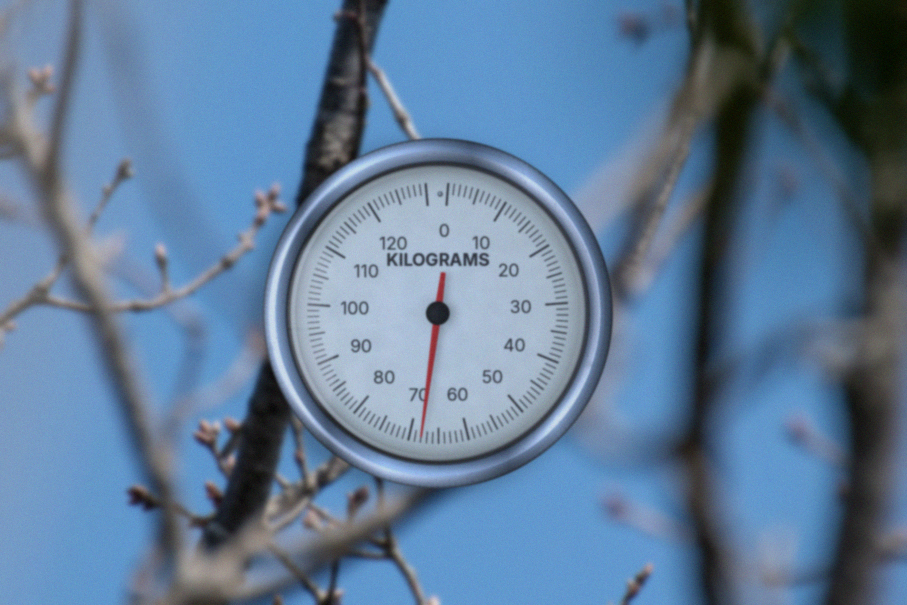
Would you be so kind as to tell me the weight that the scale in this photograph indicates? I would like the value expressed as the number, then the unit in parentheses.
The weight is 68 (kg)
